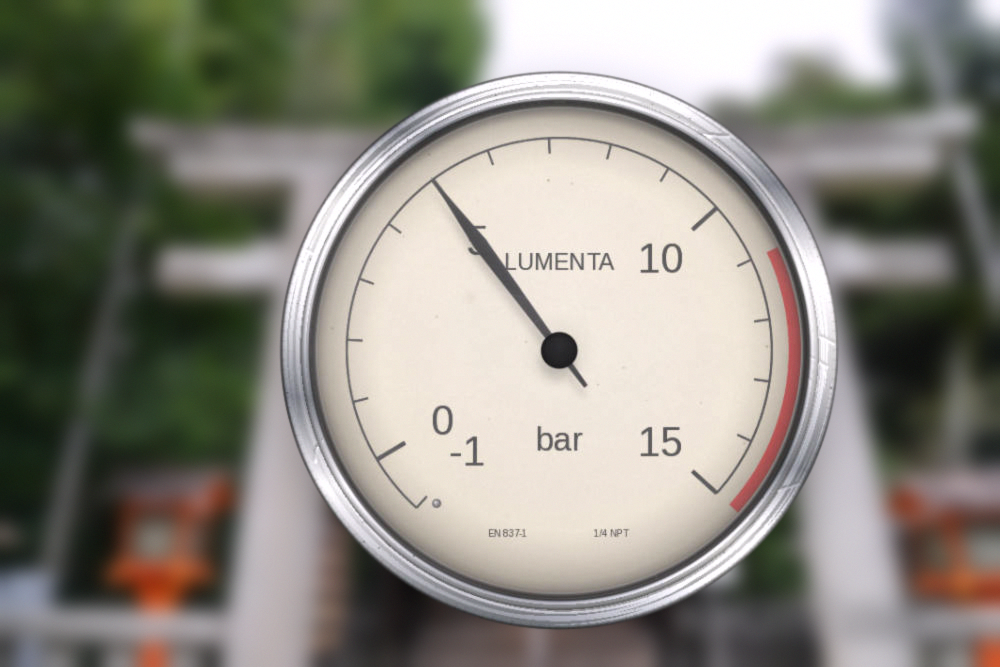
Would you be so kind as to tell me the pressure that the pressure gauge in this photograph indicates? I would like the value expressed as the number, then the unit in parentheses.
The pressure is 5 (bar)
